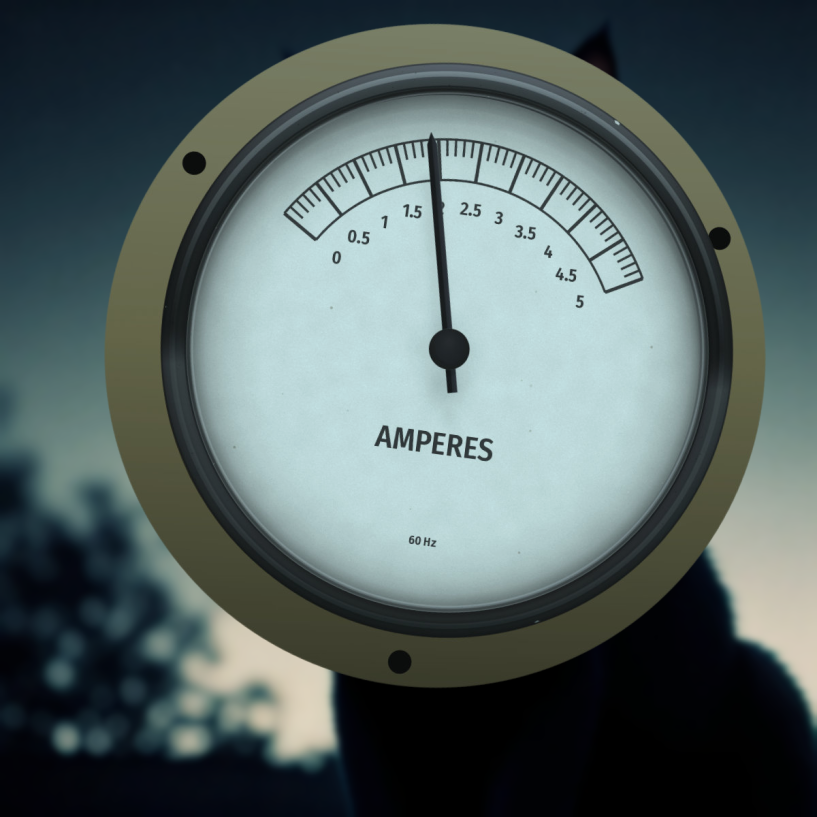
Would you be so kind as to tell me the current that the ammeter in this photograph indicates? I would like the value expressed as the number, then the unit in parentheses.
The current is 1.9 (A)
